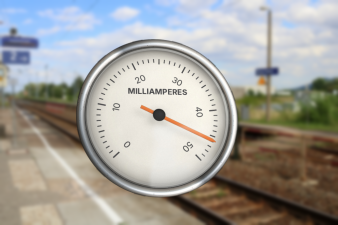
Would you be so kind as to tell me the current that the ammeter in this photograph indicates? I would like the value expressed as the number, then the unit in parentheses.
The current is 46 (mA)
